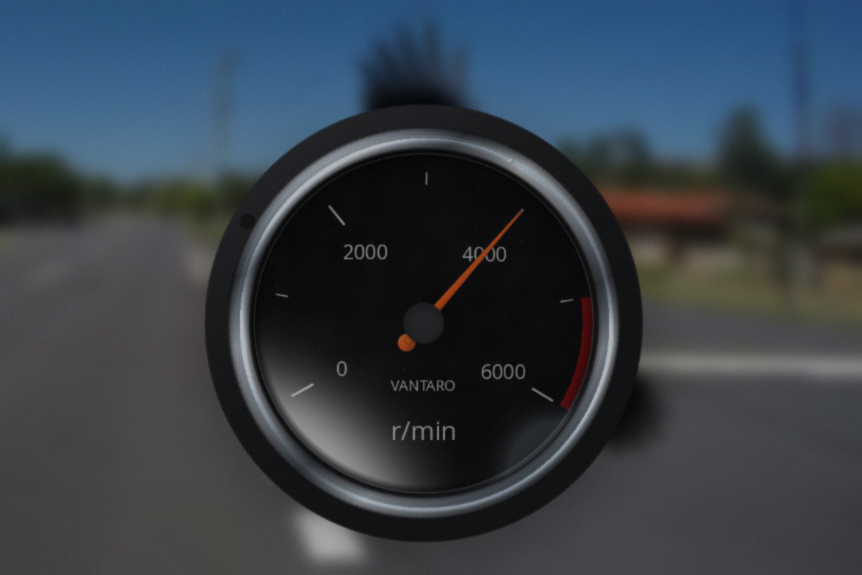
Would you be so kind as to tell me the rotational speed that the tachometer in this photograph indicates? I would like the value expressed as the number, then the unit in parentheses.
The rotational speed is 4000 (rpm)
